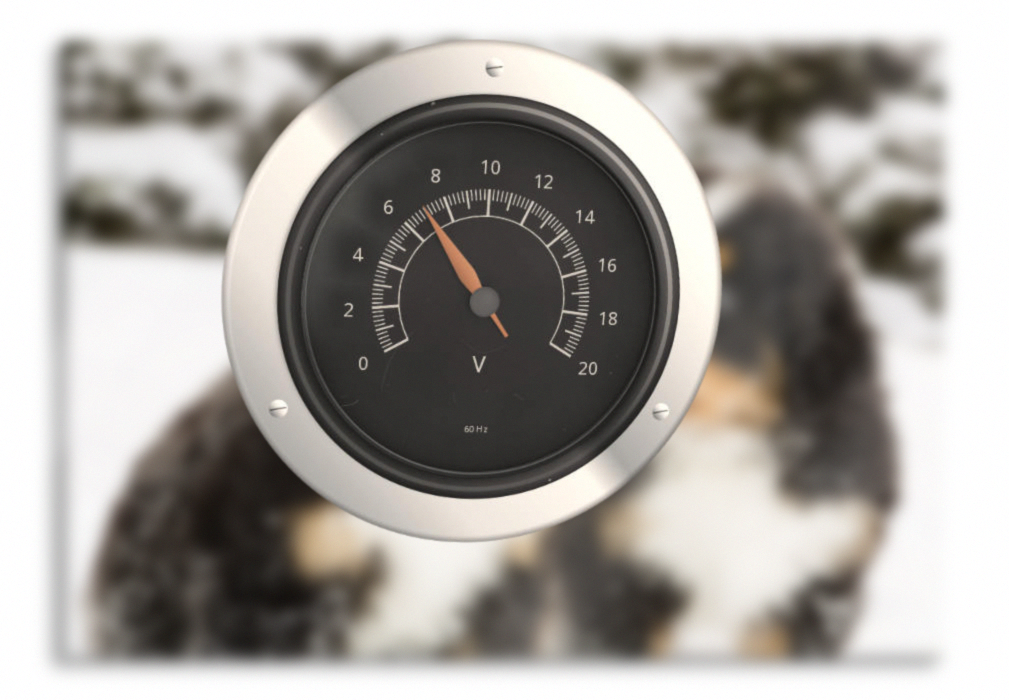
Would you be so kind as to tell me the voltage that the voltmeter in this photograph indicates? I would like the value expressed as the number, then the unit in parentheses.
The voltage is 7 (V)
